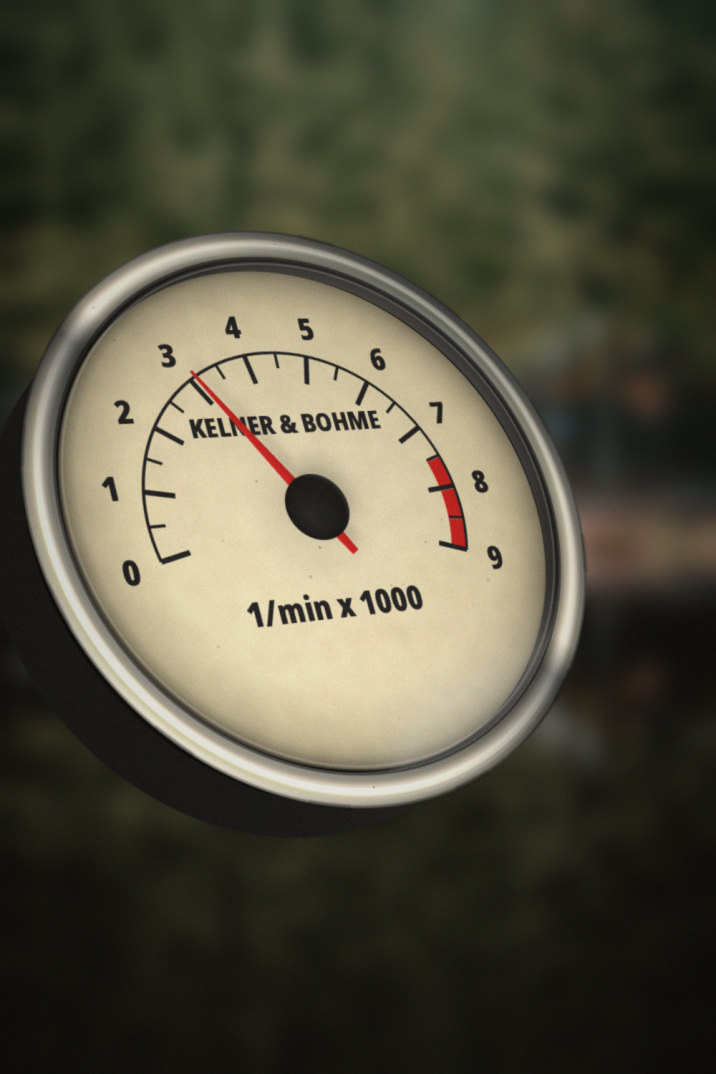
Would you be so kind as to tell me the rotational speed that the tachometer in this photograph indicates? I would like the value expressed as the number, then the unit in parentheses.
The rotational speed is 3000 (rpm)
